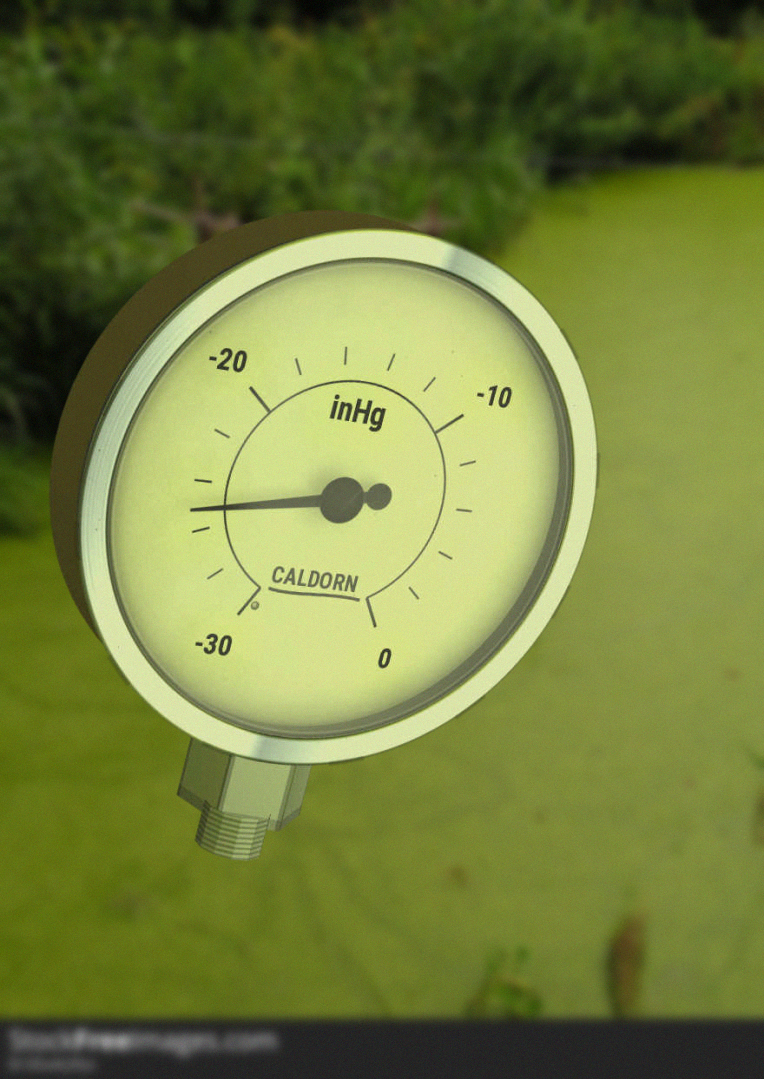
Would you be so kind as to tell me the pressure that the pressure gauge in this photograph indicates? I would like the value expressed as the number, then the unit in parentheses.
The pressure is -25 (inHg)
